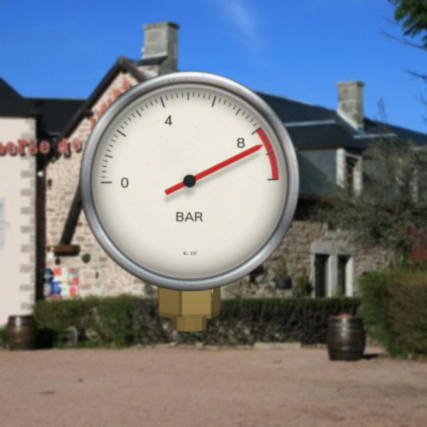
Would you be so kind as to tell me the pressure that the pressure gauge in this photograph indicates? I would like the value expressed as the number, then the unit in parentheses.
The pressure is 8.6 (bar)
